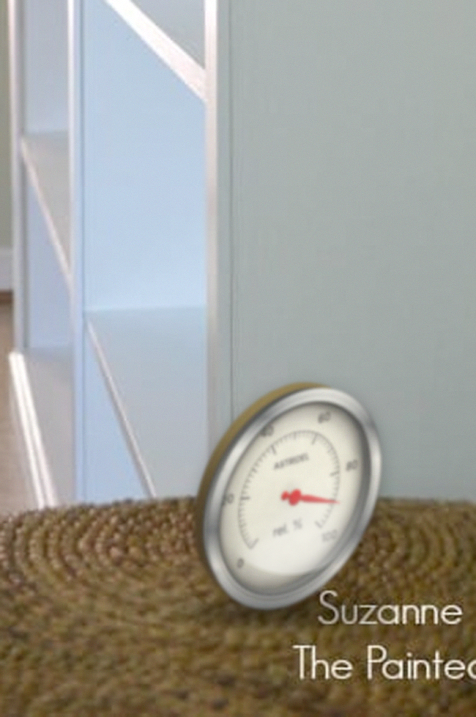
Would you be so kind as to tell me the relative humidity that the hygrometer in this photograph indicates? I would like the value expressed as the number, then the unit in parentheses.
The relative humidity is 90 (%)
